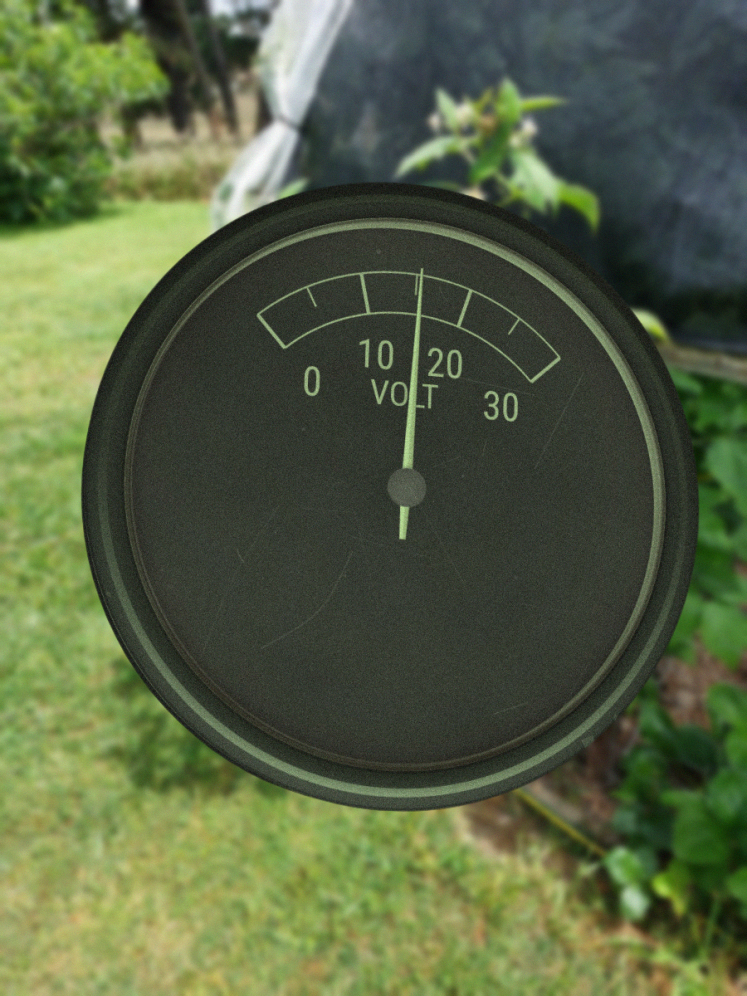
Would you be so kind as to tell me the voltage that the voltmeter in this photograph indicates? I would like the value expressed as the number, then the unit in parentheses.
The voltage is 15 (V)
